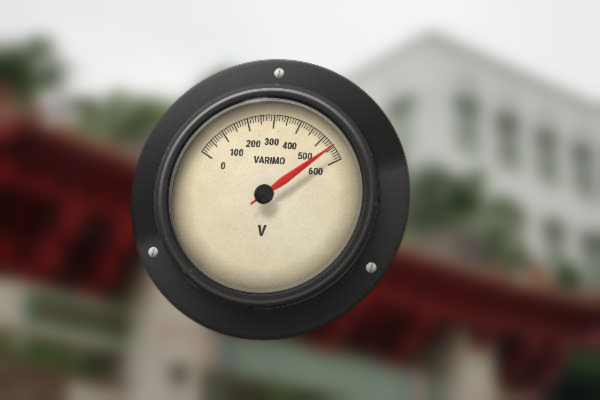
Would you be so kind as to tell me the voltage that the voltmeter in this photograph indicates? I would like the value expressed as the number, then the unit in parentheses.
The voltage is 550 (V)
